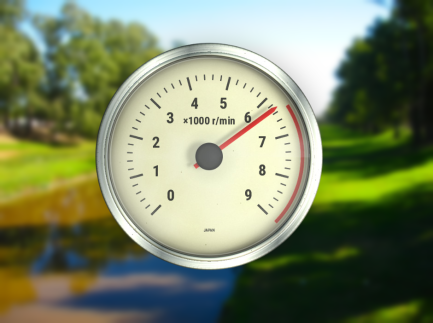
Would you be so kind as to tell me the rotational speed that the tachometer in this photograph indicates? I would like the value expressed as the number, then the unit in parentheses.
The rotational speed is 6300 (rpm)
